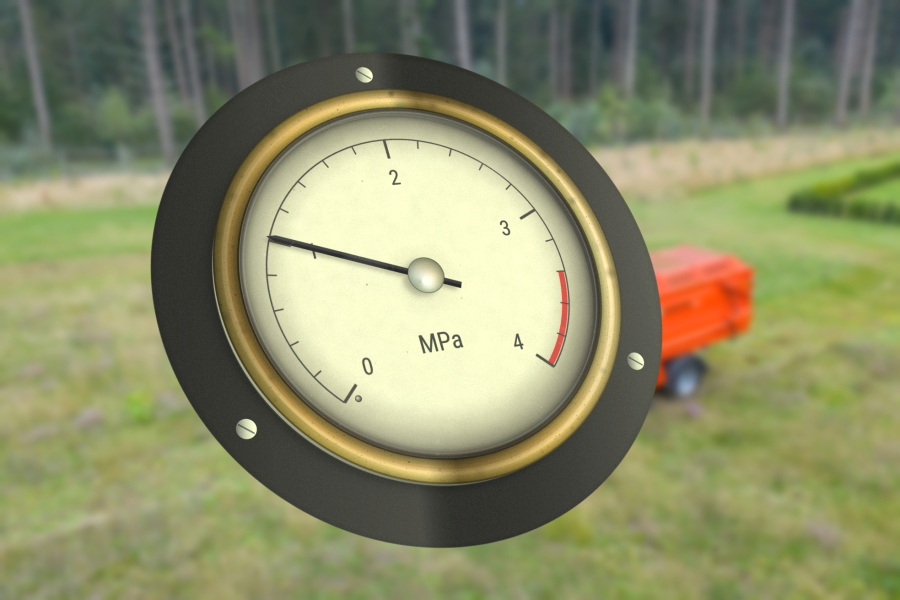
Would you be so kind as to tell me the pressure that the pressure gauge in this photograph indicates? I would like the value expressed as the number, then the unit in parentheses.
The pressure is 1 (MPa)
